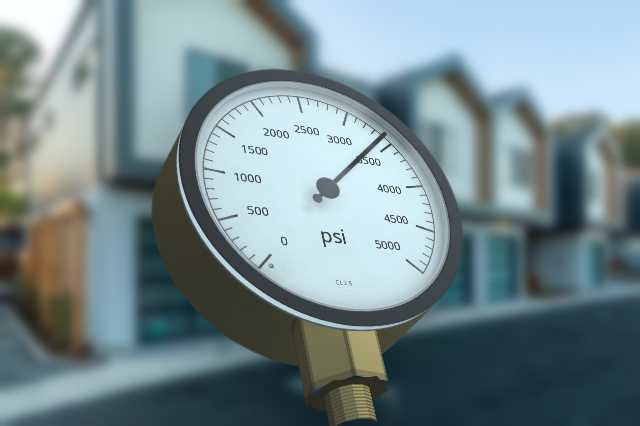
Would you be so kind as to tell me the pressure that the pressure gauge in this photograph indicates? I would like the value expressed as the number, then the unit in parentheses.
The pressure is 3400 (psi)
